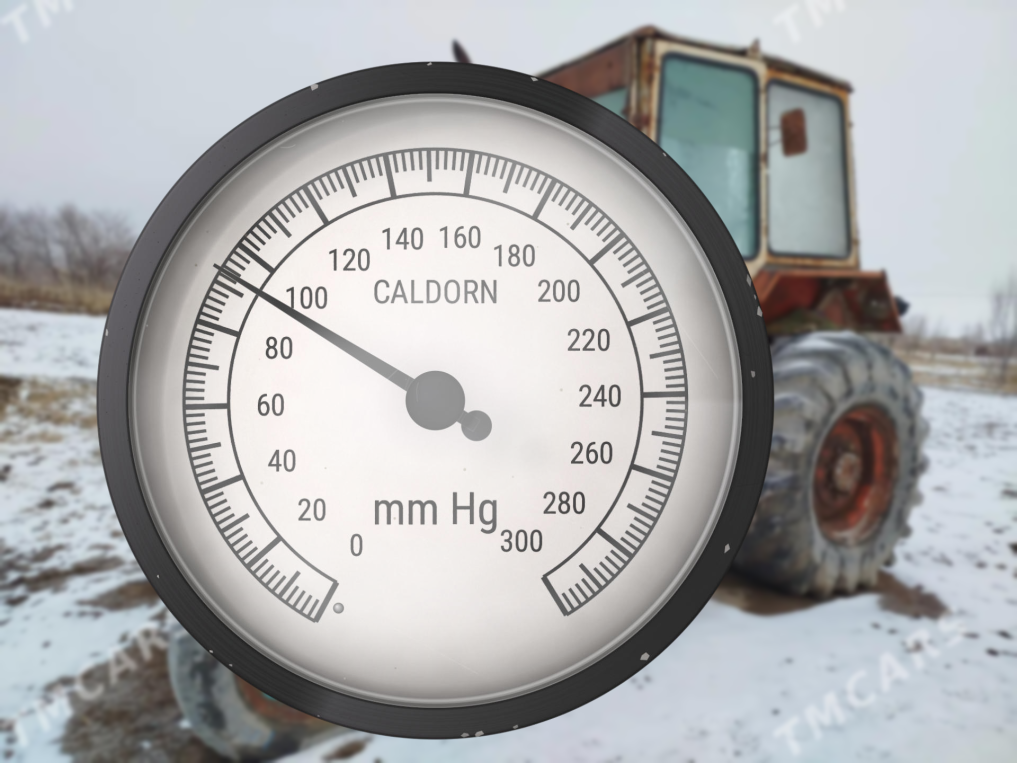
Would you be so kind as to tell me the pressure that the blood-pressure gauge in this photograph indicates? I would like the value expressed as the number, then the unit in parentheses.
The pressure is 93 (mmHg)
